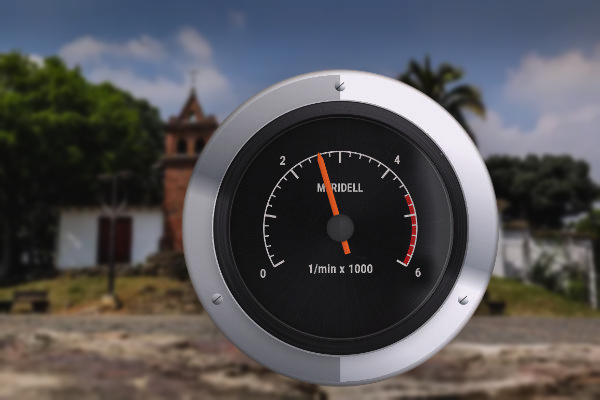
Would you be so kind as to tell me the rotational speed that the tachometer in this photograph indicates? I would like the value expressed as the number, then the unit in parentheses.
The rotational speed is 2600 (rpm)
